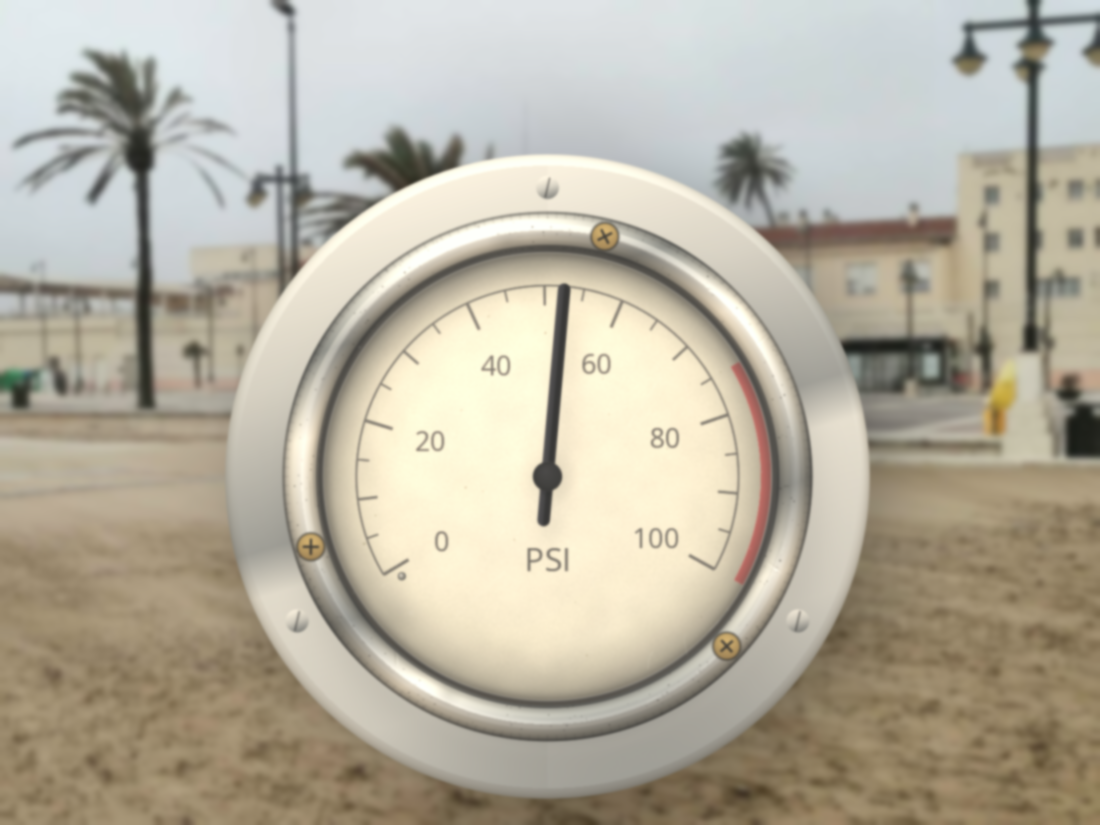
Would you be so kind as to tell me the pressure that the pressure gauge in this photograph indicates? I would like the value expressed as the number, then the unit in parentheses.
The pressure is 52.5 (psi)
